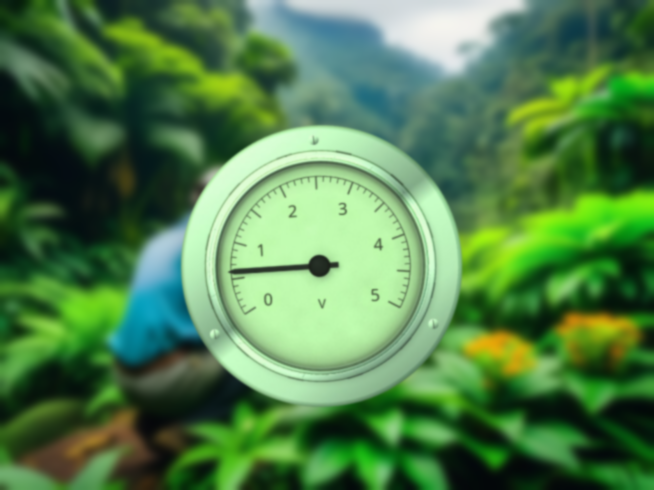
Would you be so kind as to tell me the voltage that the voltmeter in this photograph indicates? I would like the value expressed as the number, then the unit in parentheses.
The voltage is 0.6 (V)
